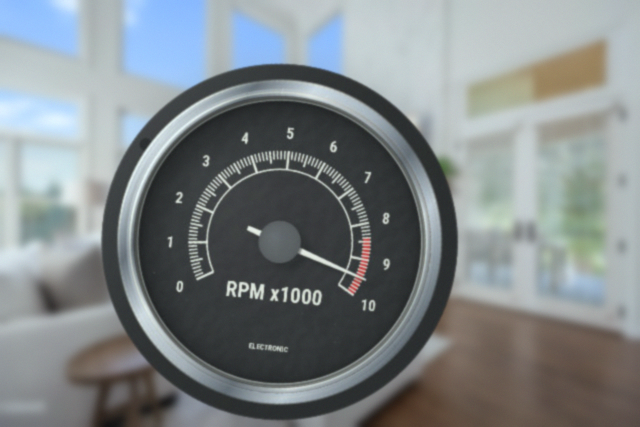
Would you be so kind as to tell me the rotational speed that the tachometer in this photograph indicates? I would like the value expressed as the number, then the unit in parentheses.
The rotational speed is 9500 (rpm)
